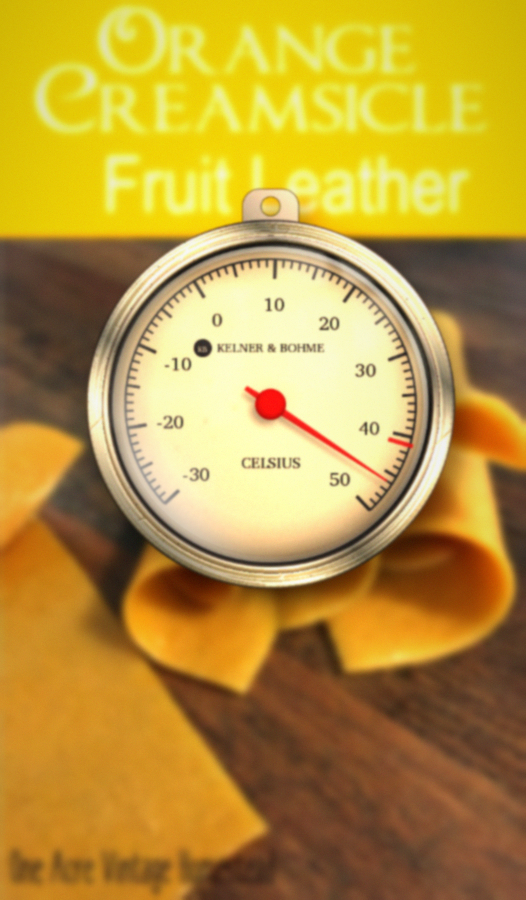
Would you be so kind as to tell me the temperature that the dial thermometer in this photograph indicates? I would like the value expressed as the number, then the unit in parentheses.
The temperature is 46 (°C)
